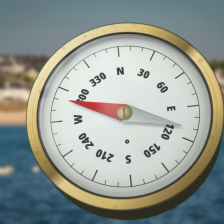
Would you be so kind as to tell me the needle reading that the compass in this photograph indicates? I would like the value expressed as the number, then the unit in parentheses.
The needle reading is 290 (°)
